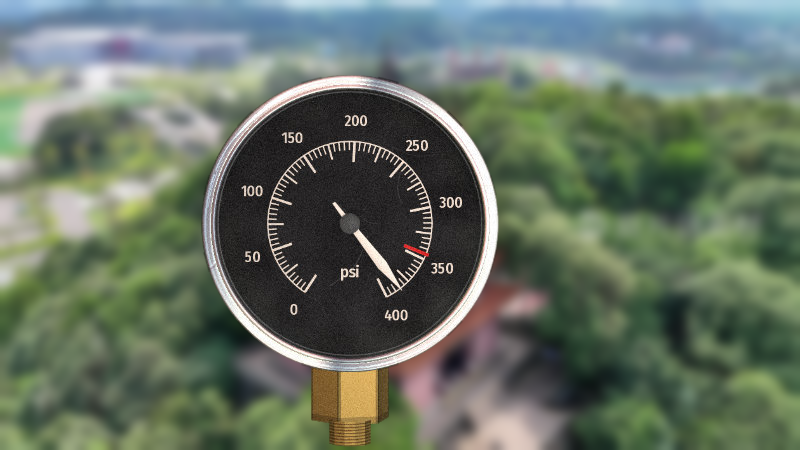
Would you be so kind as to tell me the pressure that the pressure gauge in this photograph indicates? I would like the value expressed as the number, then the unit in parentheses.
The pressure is 385 (psi)
